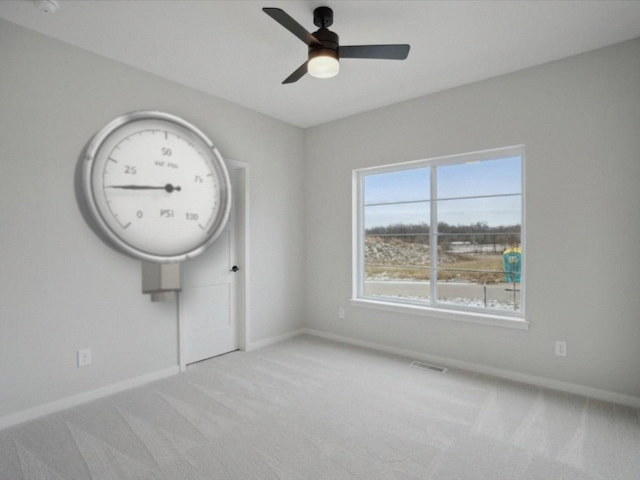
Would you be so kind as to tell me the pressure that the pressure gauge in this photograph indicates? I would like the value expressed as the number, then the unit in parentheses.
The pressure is 15 (psi)
